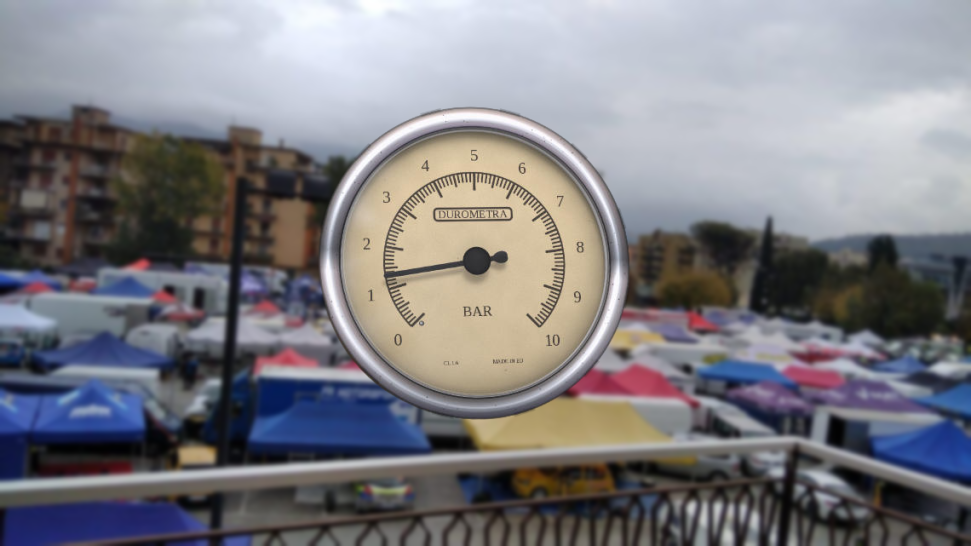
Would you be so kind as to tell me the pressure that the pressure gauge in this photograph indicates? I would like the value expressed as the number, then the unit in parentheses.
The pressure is 1.3 (bar)
